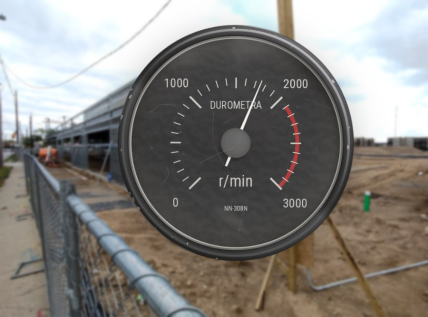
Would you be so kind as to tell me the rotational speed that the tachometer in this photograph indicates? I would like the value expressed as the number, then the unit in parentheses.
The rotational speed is 1750 (rpm)
